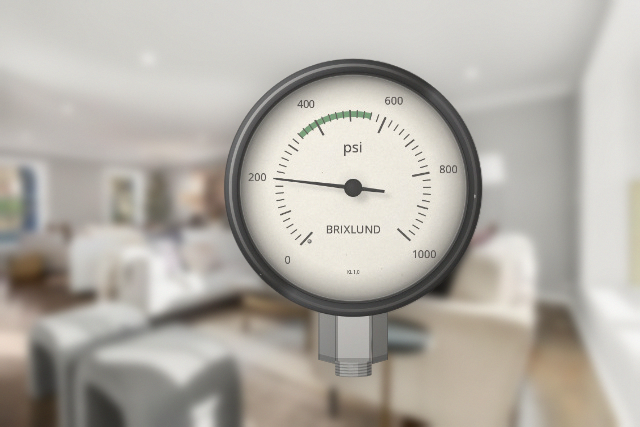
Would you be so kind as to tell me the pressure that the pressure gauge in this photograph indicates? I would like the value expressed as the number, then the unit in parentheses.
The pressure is 200 (psi)
